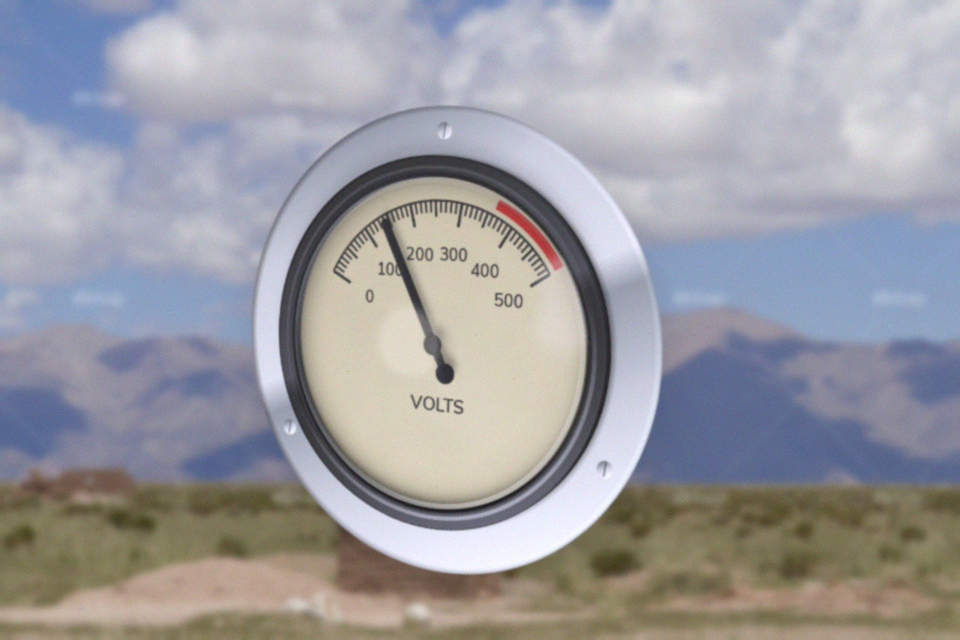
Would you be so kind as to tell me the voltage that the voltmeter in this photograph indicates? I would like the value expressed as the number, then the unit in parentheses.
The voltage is 150 (V)
